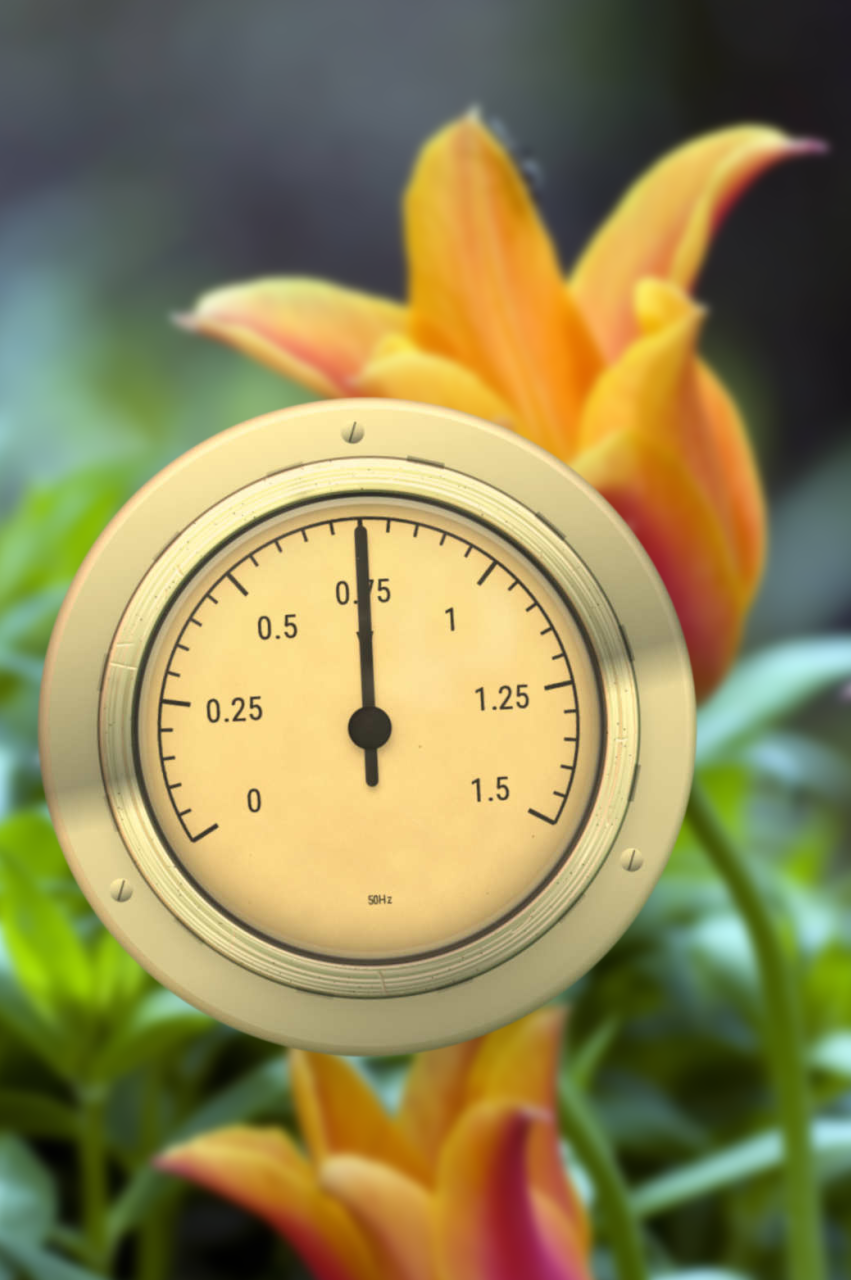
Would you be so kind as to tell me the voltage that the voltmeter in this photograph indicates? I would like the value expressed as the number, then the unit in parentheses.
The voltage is 0.75 (V)
